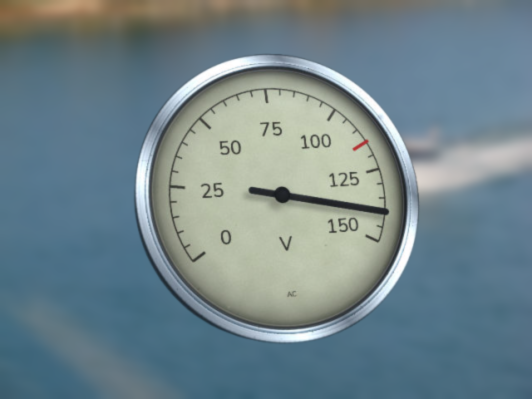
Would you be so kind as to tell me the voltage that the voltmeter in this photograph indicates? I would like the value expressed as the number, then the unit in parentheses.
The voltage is 140 (V)
